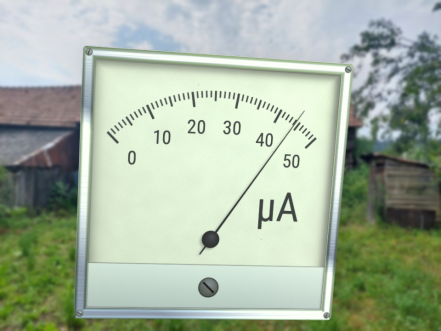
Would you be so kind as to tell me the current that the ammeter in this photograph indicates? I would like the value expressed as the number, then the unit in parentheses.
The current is 44 (µA)
